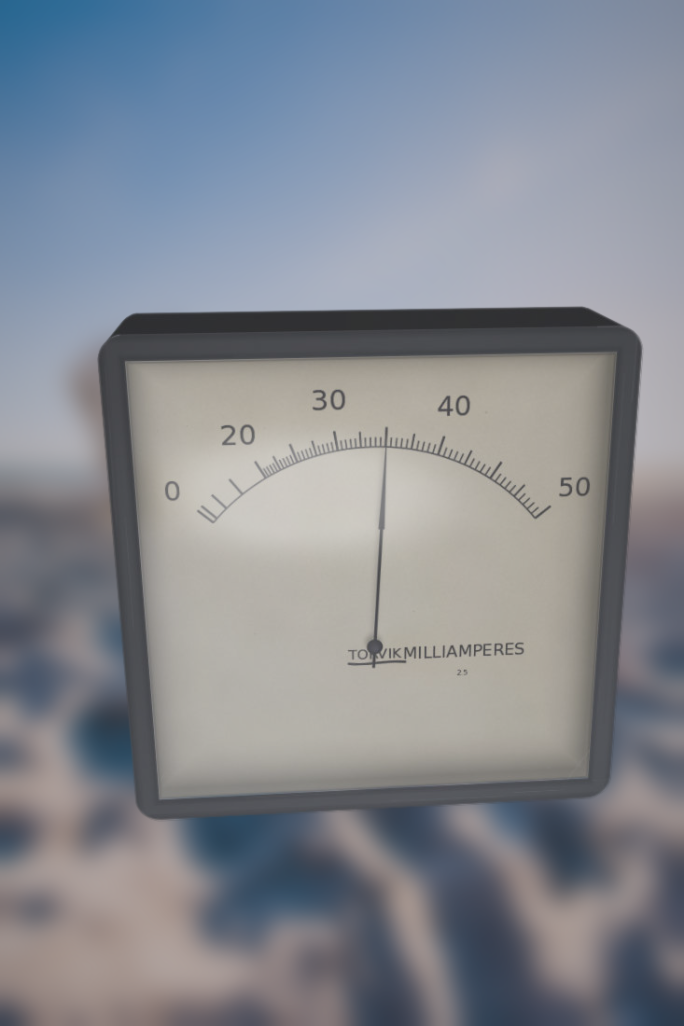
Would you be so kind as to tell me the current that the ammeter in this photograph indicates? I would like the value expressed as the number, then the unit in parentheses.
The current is 35 (mA)
